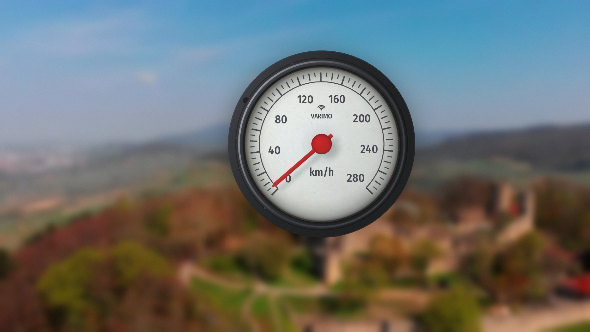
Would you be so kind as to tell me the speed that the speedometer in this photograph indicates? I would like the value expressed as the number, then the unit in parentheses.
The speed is 5 (km/h)
